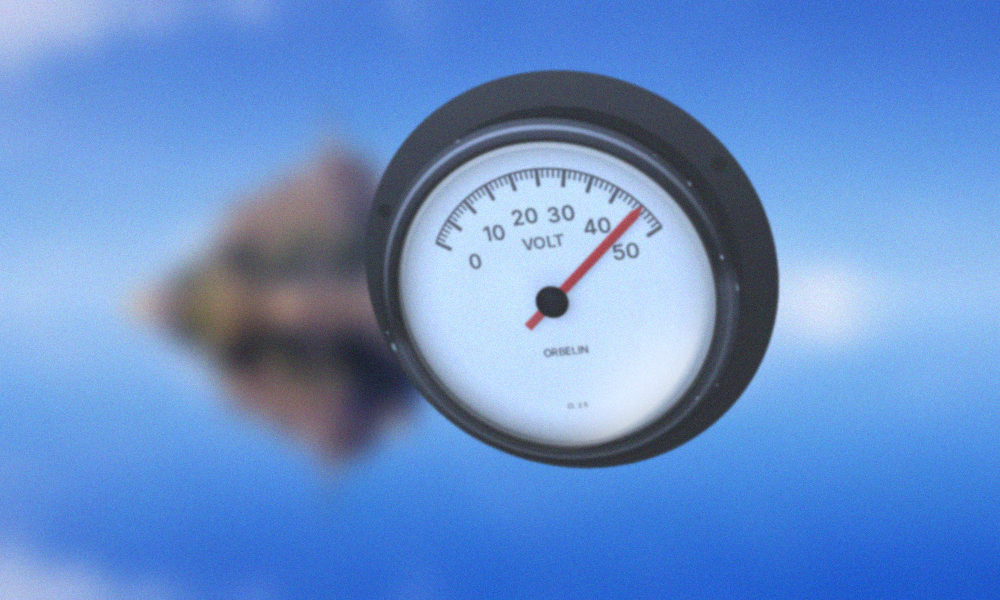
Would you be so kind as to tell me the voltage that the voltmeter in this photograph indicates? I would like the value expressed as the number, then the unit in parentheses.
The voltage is 45 (V)
